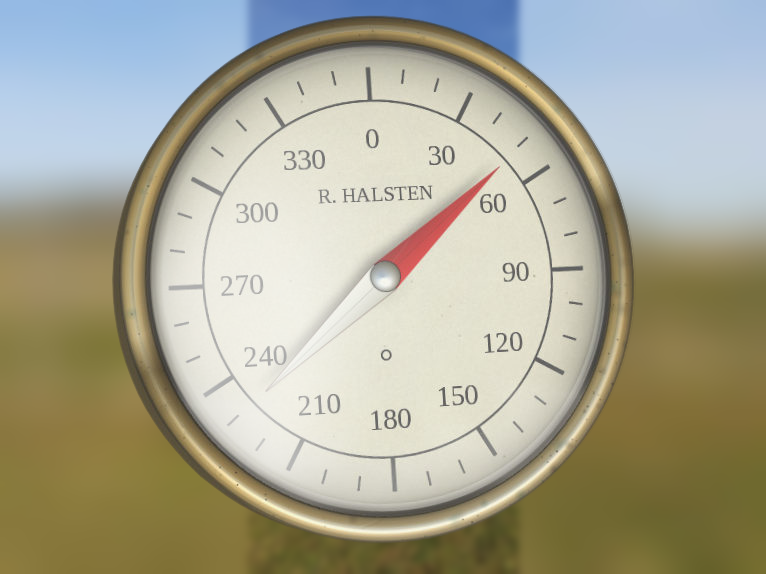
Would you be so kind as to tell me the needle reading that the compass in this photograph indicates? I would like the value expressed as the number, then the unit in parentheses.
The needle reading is 50 (°)
